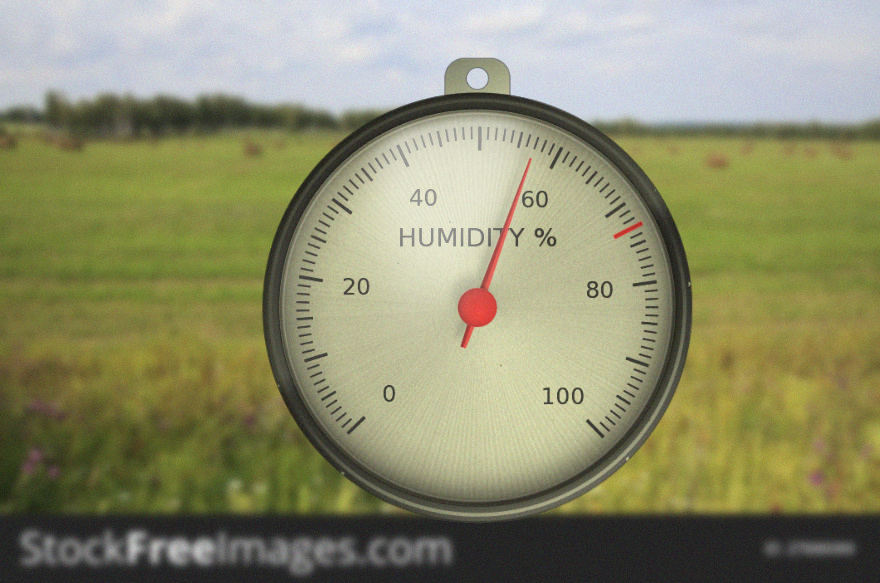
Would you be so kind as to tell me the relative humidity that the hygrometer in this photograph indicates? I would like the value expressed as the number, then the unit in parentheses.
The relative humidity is 57 (%)
